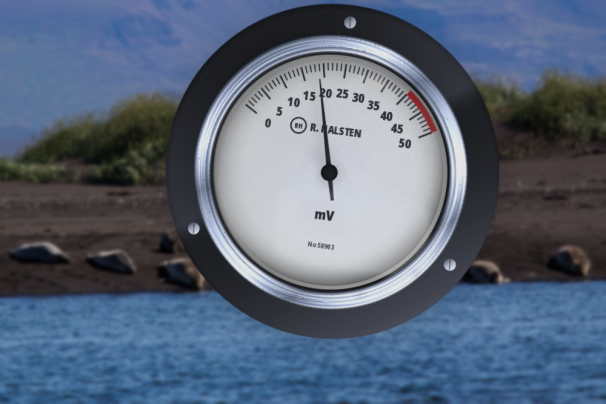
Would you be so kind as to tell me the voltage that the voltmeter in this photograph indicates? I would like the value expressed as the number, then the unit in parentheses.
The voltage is 19 (mV)
